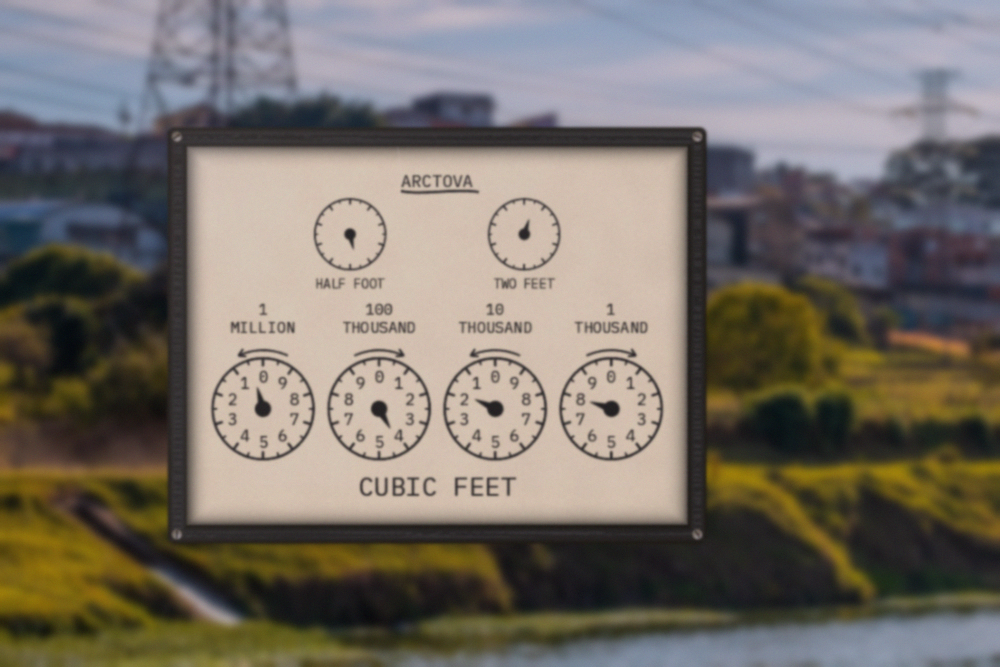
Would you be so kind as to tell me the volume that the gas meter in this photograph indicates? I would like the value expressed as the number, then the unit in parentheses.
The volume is 41800 (ft³)
